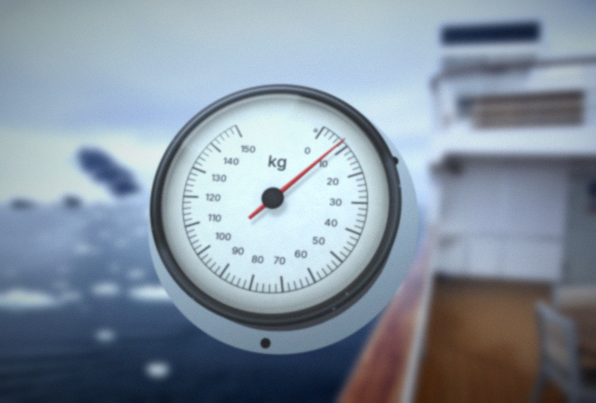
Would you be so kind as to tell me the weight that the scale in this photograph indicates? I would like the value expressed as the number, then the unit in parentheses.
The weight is 8 (kg)
